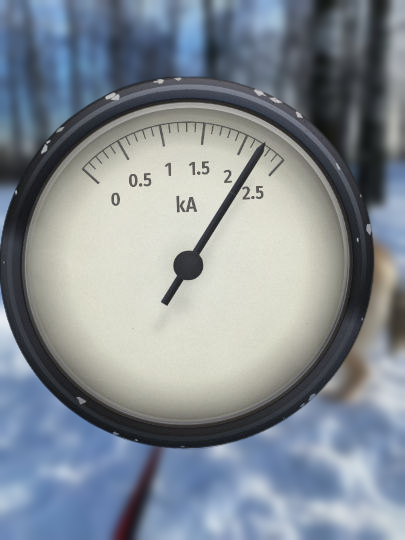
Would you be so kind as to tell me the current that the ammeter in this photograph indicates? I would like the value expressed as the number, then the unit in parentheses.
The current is 2.2 (kA)
